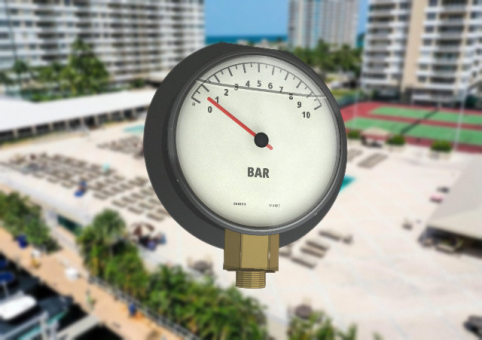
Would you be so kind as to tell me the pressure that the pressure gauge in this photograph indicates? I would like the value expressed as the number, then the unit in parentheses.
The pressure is 0.5 (bar)
